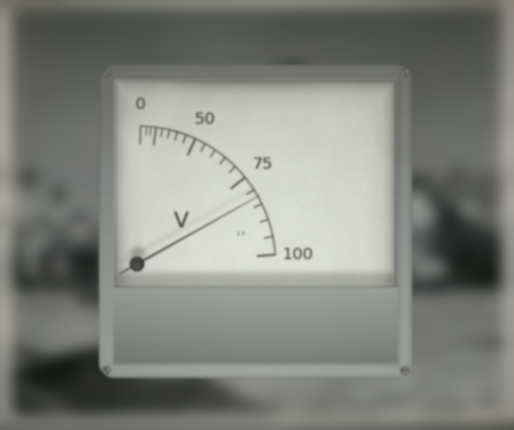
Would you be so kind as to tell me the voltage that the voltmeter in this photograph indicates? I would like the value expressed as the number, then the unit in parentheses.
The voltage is 82.5 (V)
